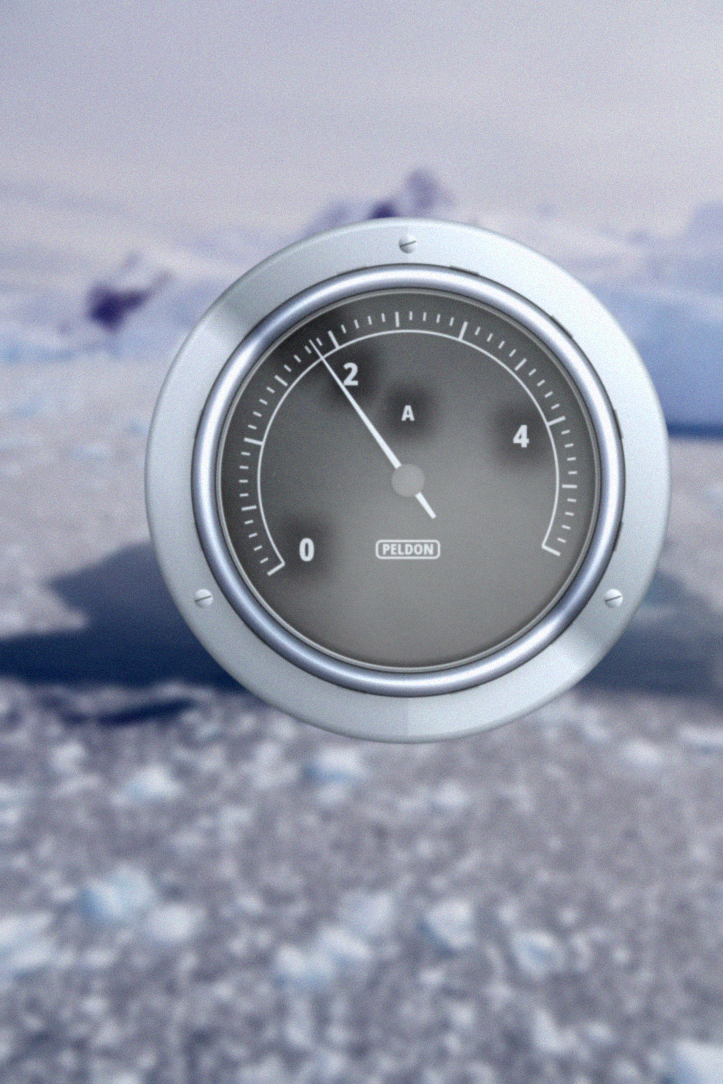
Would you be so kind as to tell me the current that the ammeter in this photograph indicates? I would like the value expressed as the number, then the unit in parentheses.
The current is 1.85 (A)
